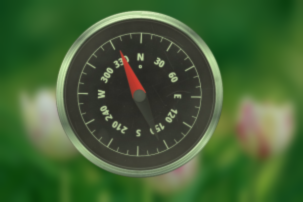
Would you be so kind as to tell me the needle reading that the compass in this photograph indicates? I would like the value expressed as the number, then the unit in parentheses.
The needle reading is 335 (°)
